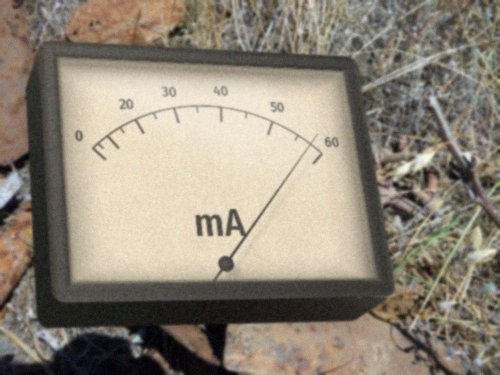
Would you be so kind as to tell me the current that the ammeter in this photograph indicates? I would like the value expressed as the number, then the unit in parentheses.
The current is 57.5 (mA)
